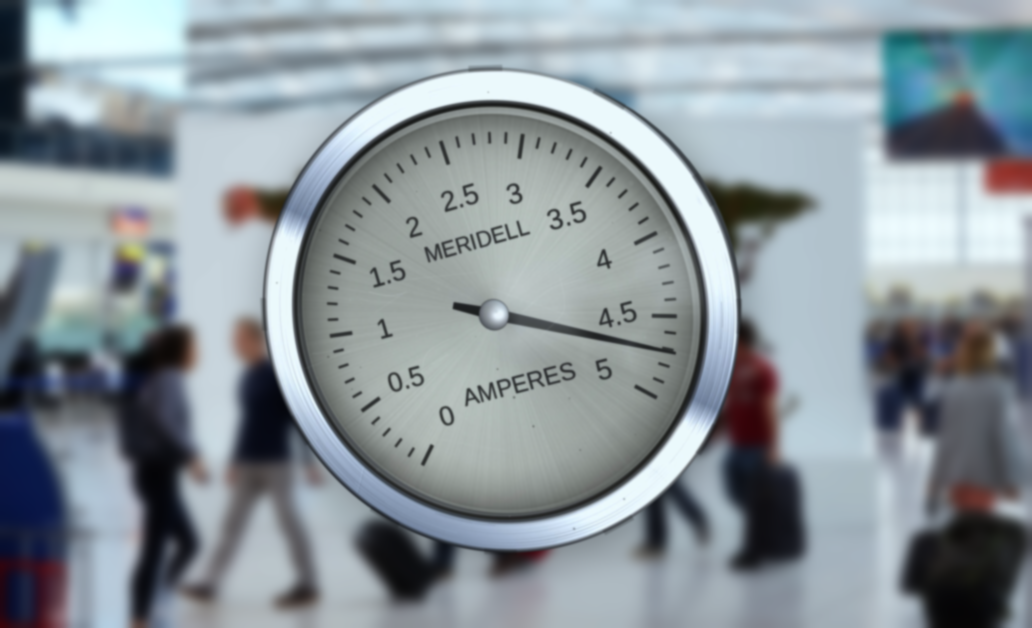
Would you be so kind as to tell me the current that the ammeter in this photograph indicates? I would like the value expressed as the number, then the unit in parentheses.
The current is 4.7 (A)
